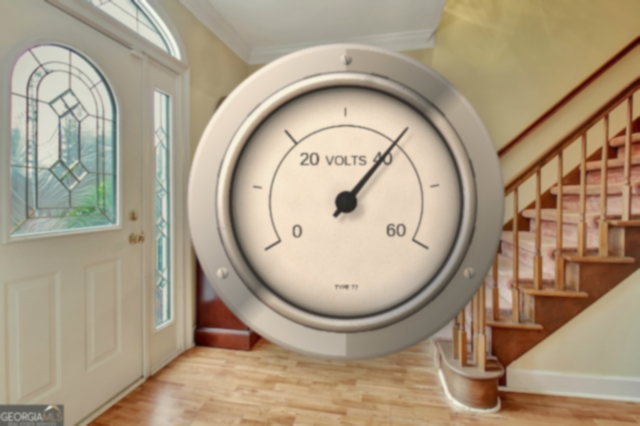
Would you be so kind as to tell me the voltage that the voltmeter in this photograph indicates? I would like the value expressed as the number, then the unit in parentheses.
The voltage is 40 (V)
